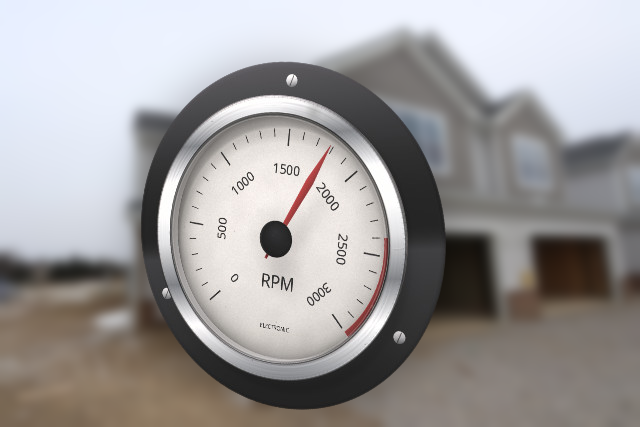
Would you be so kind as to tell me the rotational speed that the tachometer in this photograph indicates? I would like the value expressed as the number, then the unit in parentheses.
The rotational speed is 1800 (rpm)
